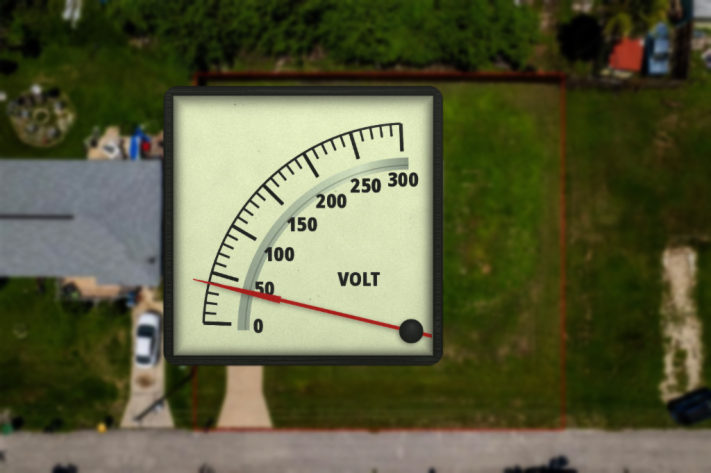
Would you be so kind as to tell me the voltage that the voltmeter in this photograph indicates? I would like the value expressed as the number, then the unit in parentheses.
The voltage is 40 (V)
